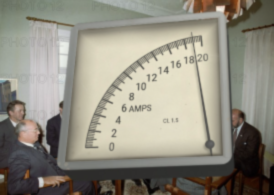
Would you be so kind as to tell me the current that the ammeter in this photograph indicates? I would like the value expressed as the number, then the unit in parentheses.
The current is 19 (A)
